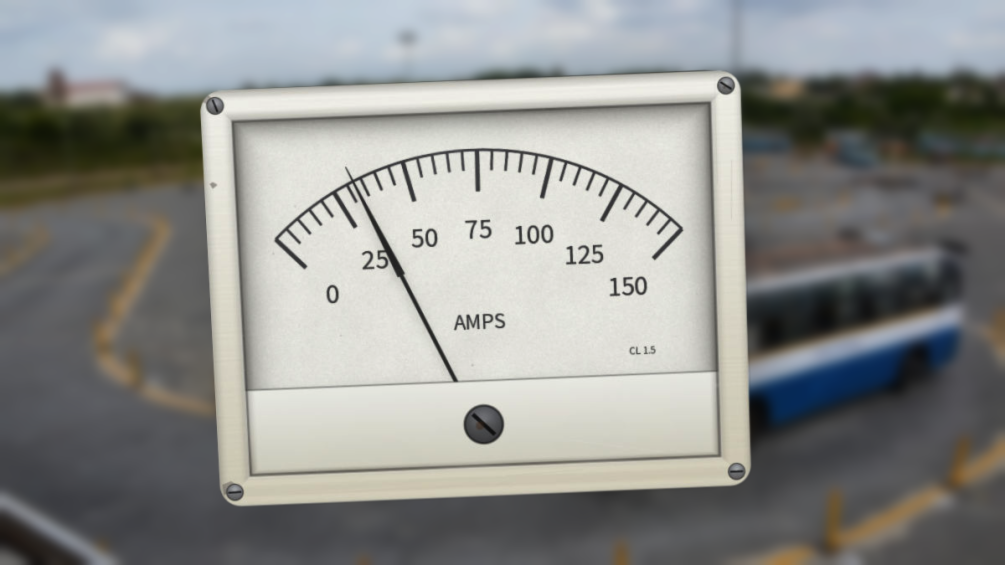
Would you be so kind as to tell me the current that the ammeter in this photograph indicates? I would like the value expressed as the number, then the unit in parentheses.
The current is 32.5 (A)
